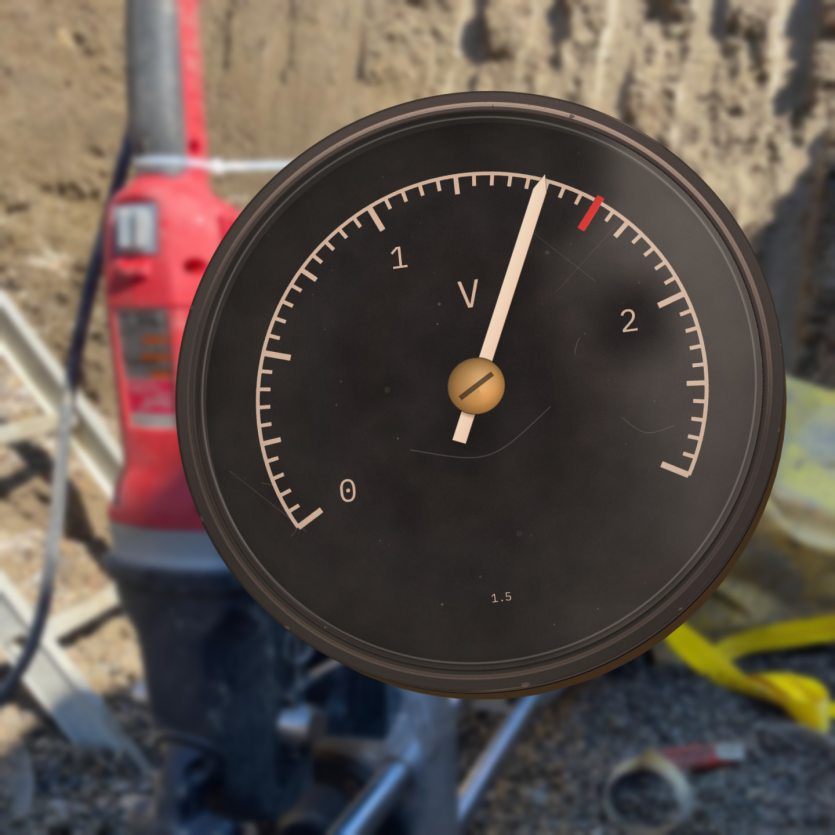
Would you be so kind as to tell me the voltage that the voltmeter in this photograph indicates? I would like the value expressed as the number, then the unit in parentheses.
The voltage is 1.5 (V)
